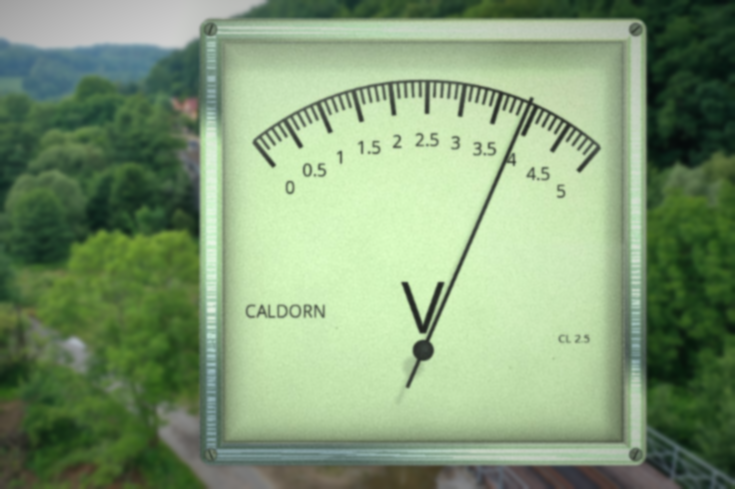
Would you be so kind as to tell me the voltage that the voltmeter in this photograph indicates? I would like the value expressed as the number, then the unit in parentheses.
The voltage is 3.9 (V)
